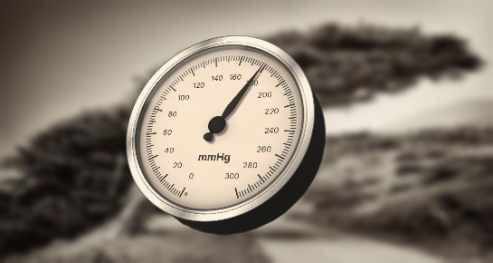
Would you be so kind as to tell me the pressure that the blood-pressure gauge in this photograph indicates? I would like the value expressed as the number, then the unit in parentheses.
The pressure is 180 (mmHg)
